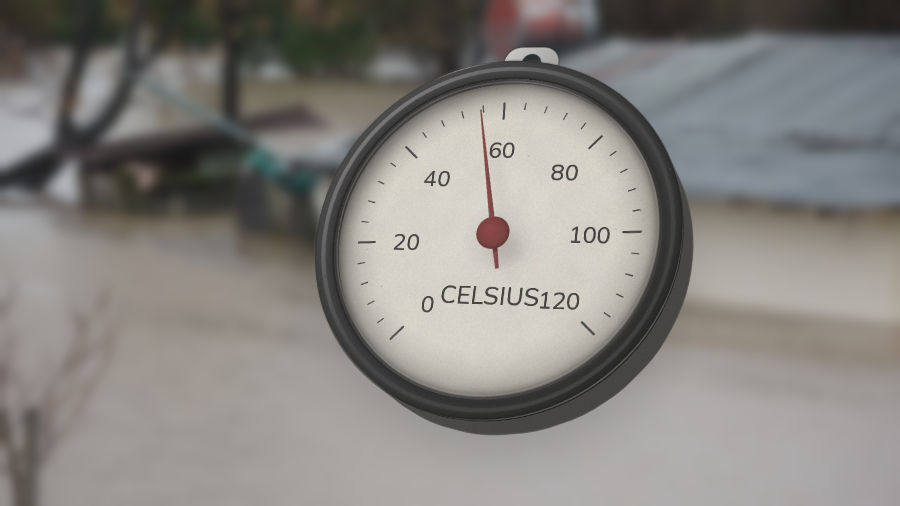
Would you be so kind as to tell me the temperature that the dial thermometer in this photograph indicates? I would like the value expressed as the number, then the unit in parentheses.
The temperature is 56 (°C)
